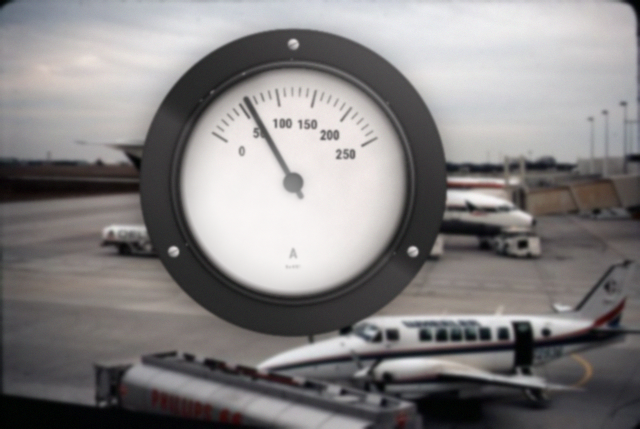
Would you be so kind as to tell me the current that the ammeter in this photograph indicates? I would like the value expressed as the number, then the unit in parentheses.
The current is 60 (A)
